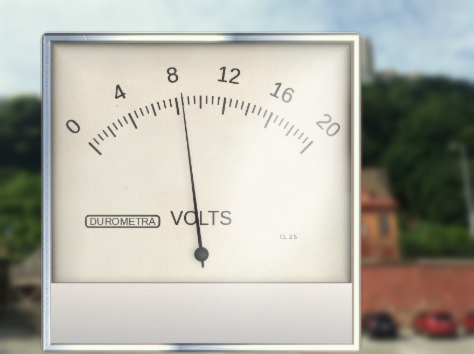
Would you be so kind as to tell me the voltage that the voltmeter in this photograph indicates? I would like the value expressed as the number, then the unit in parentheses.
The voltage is 8.5 (V)
